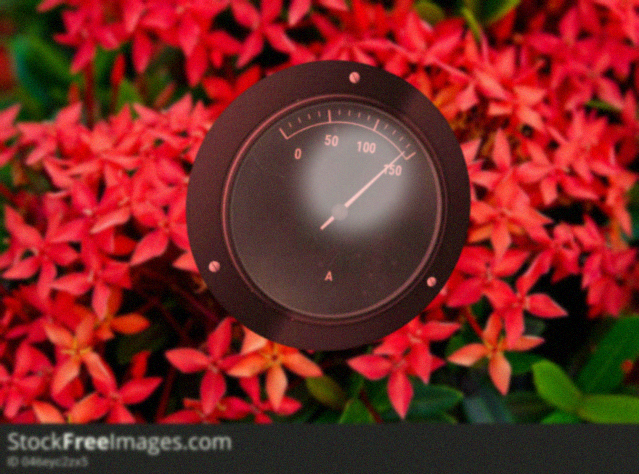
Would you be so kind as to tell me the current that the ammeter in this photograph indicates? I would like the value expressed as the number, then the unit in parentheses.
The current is 140 (A)
